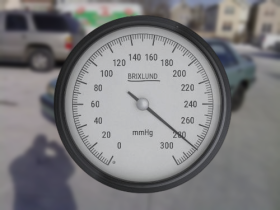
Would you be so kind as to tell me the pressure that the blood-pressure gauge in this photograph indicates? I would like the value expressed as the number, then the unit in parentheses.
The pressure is 280 (mmHg)
